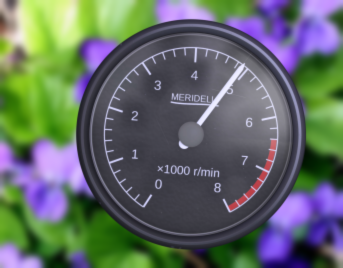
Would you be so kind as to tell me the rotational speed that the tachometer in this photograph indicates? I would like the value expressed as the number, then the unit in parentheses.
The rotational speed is 4900 (rpm)
